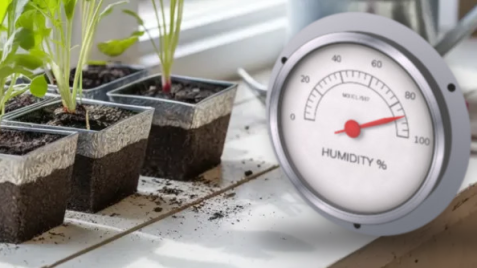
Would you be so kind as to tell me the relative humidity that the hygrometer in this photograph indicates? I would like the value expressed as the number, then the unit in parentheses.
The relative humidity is 88 (%)
